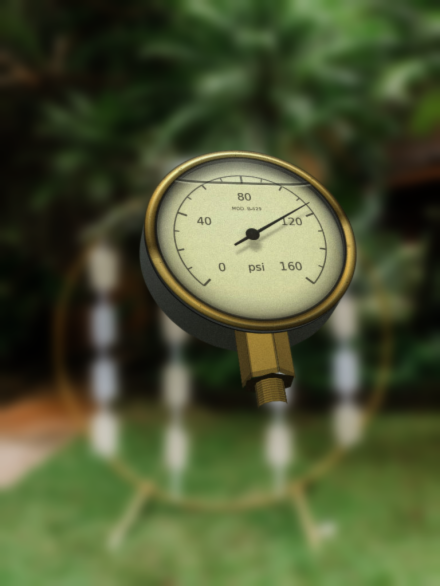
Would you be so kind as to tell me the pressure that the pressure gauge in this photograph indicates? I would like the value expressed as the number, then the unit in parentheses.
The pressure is 115 (psi)
